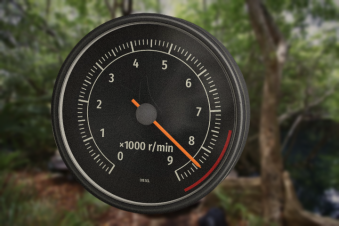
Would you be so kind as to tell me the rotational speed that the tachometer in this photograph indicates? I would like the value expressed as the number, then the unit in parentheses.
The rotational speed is 8400 (rpm)
